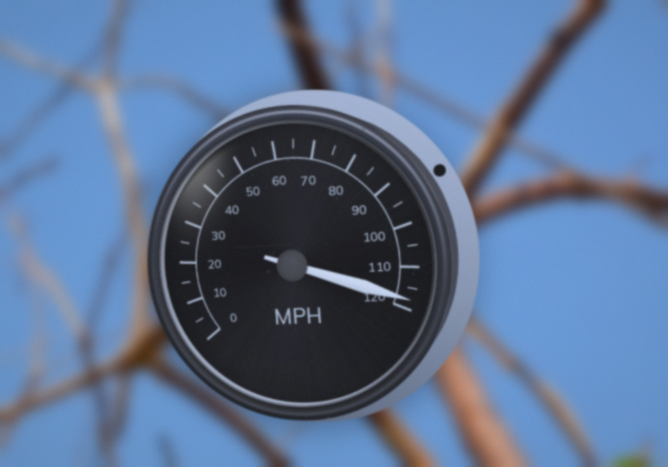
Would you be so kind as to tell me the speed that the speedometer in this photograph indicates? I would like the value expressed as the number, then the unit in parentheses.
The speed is 117.5 (mph)
